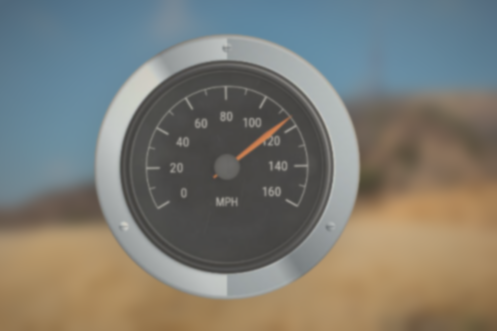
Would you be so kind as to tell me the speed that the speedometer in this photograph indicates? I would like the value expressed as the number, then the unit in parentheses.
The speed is 115 (mph)
